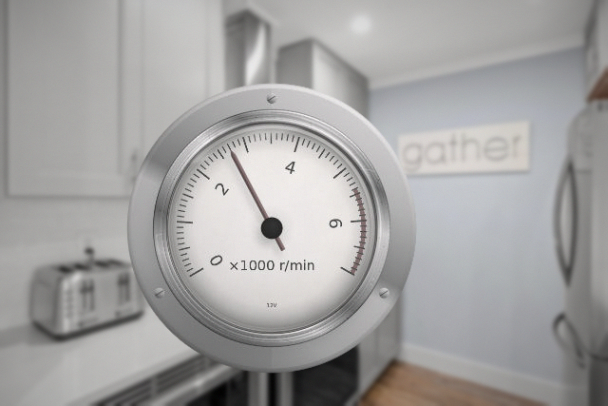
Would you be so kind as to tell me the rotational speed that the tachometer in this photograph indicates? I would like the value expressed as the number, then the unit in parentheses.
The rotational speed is 2700 (rpm)
